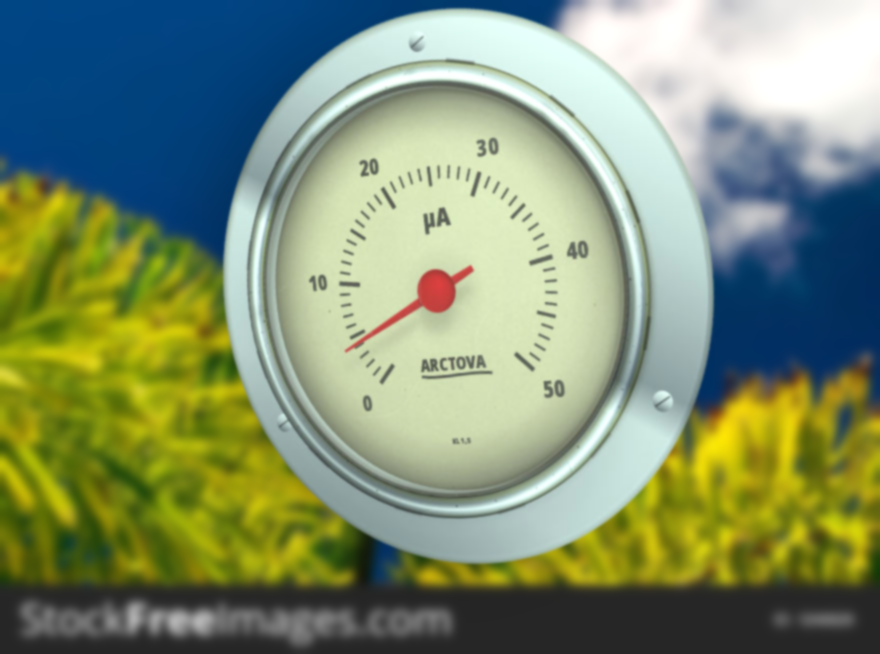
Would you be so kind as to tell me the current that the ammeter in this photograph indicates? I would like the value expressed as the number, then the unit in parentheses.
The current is 4 (µA)
